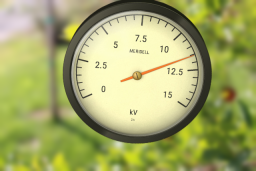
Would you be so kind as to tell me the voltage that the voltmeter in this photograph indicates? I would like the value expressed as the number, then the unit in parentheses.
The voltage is 11.5 (kV)
